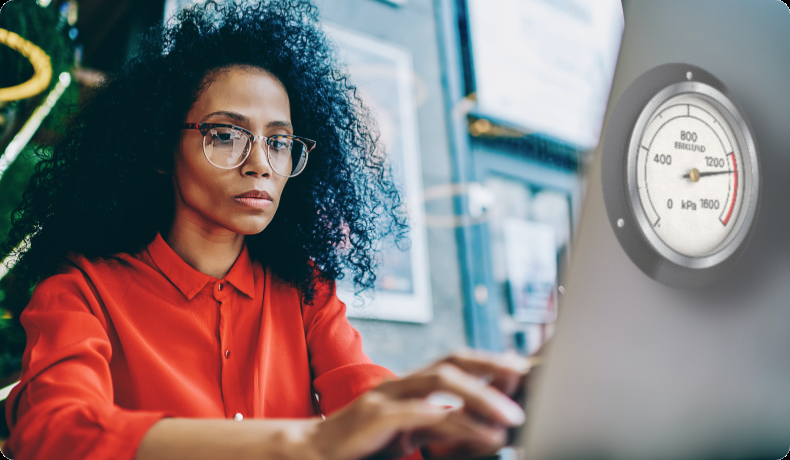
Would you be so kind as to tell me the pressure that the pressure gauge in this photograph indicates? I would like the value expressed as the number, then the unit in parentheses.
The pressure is 1300 (kPa)
